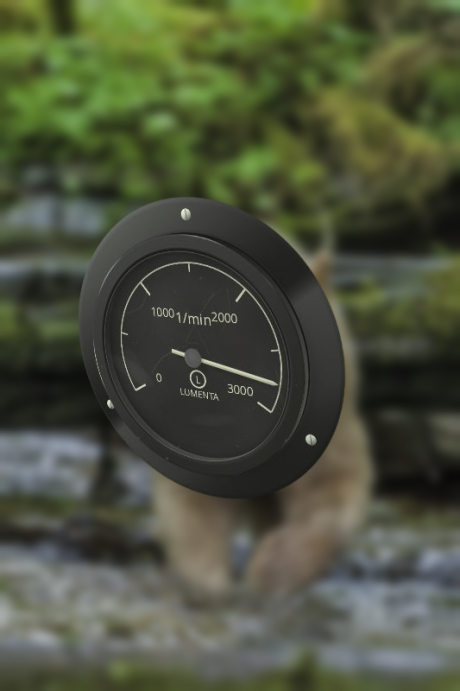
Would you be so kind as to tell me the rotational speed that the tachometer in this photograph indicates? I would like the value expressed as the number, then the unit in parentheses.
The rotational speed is 2750 (rpm)
